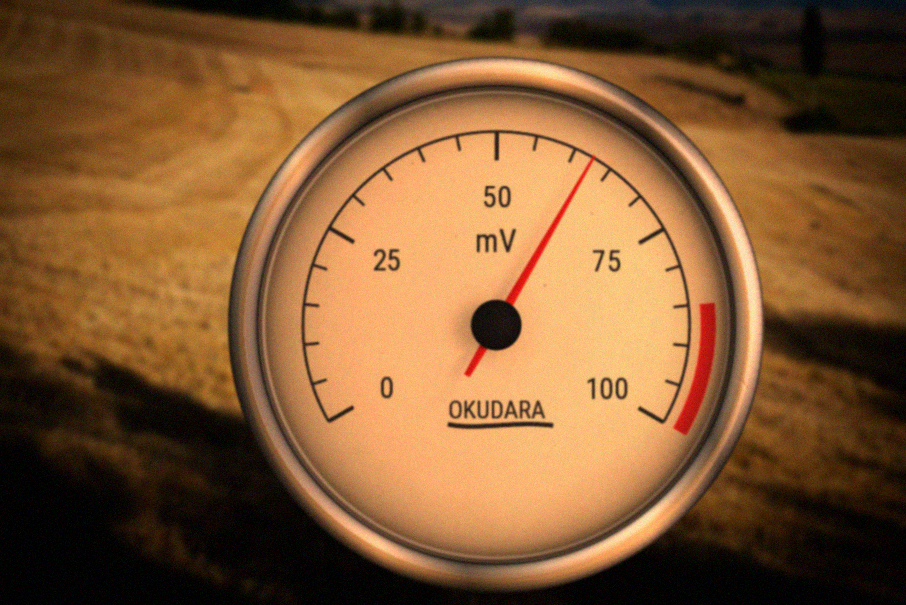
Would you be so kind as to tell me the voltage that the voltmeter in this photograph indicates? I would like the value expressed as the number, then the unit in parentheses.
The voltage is 62.5 (mV)
